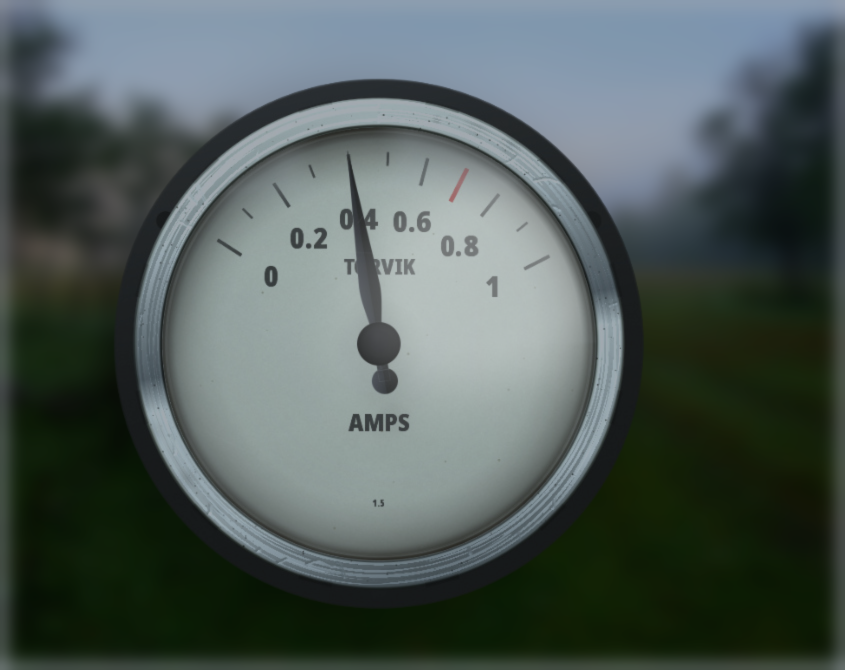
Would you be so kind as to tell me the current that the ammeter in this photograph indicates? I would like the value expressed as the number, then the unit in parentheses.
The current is 0.4 (A)
